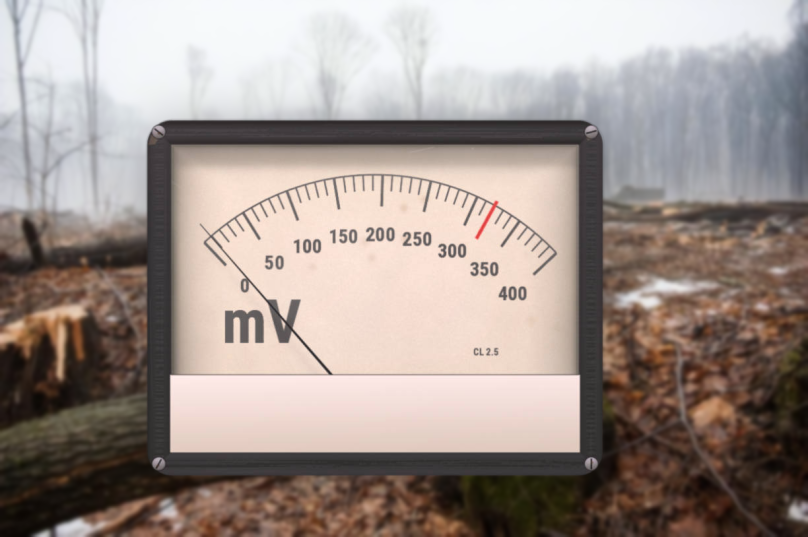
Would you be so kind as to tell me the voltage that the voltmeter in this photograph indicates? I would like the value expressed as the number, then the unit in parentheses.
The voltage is 10 (mV)
